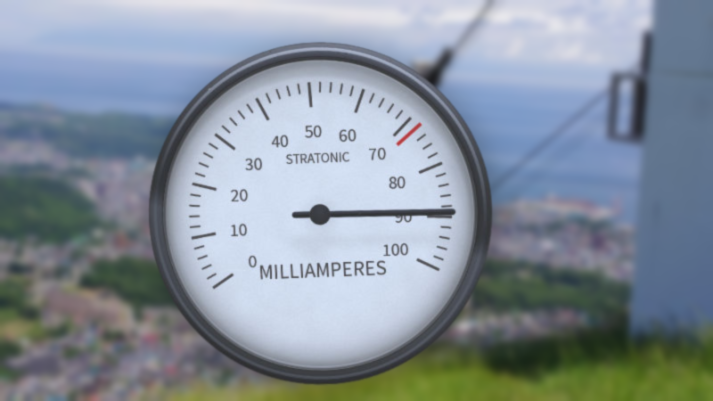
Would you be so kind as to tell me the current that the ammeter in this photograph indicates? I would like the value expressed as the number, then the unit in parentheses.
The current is 89 (mA)
